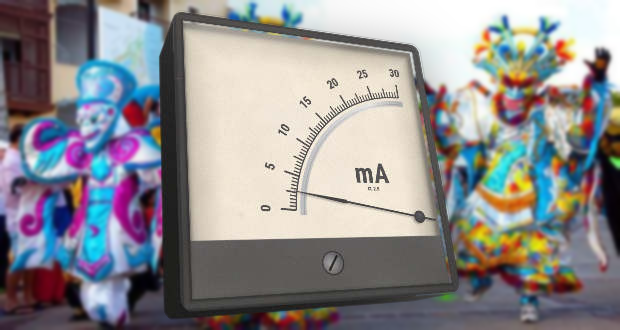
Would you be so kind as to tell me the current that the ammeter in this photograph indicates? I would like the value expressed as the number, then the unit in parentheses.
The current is 2.5 (mA)
